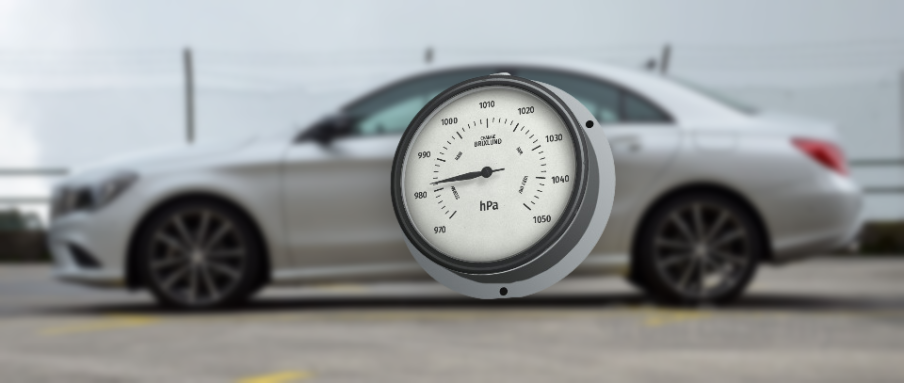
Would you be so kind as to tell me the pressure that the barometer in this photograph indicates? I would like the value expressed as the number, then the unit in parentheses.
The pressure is 982 (hPa)
